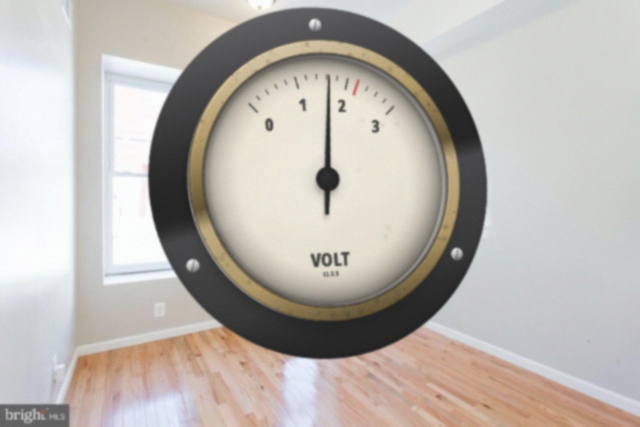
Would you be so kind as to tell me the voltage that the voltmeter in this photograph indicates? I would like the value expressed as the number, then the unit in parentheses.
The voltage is 1.6 (V)
